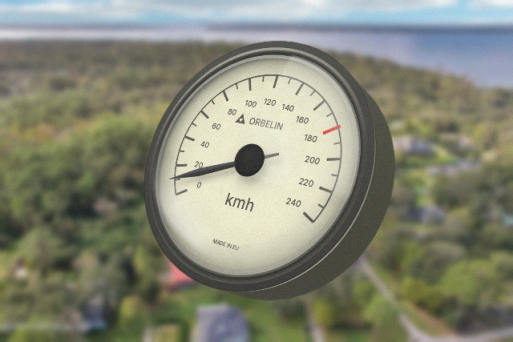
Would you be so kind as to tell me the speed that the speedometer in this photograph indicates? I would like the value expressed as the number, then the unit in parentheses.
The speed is 10 (km/h)
